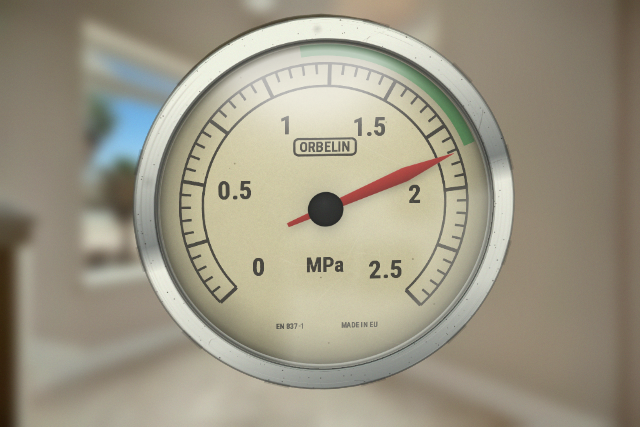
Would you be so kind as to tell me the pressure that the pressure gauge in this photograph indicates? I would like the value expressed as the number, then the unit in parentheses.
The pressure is 1.85 (MPa)
